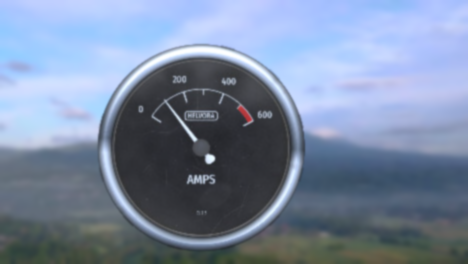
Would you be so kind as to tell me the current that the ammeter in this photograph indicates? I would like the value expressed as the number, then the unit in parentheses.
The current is 100 (A)
